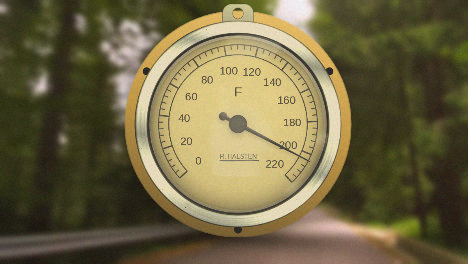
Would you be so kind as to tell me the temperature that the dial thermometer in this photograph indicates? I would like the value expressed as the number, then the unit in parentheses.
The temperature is 204 (°F)
